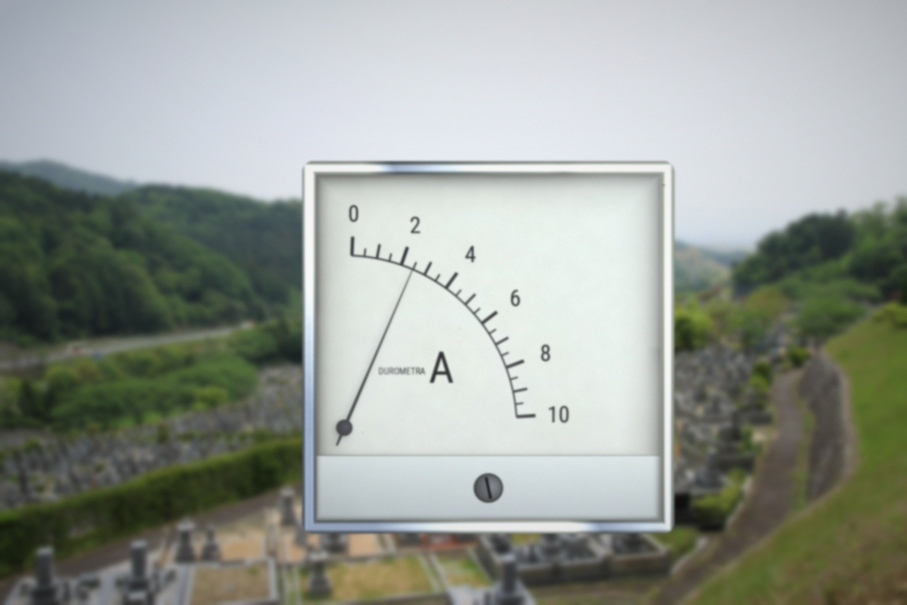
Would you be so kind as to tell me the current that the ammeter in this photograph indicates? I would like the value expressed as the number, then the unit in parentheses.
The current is 2.5 (A)
